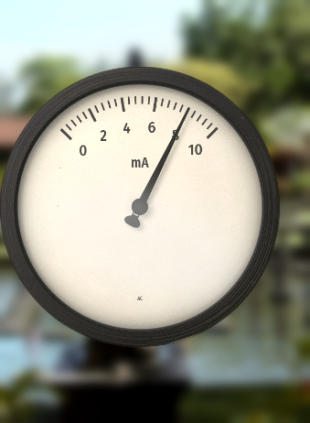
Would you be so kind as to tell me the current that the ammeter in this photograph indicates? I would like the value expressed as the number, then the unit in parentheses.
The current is 8 (mA)
